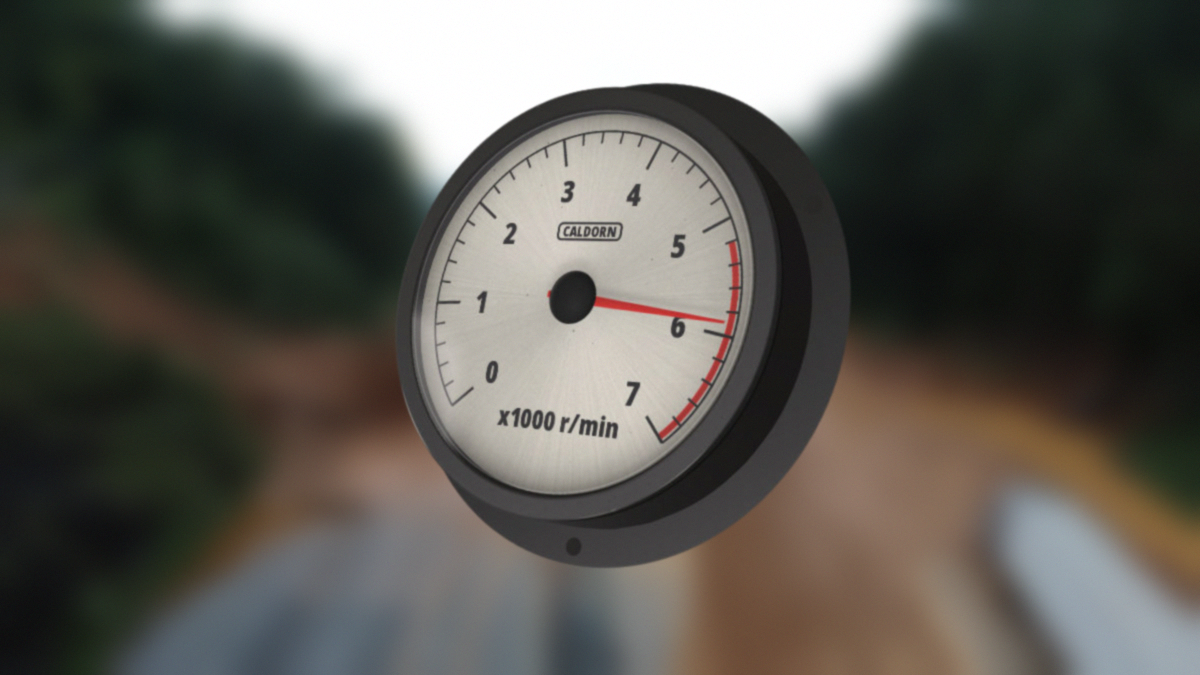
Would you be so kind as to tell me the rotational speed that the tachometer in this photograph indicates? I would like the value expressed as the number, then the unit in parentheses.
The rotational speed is 5900 (rpm)
